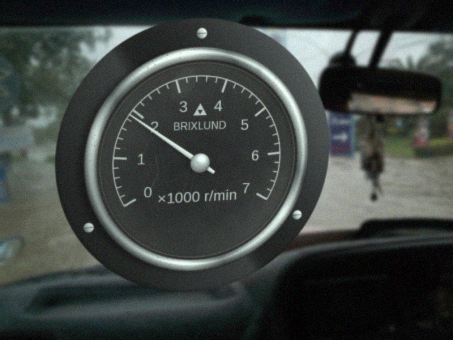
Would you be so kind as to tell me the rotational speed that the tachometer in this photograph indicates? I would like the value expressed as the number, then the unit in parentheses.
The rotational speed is 1900 (rpm)
